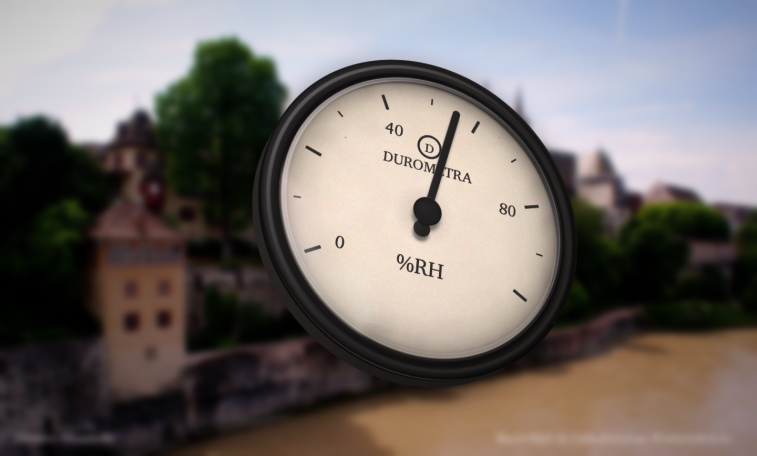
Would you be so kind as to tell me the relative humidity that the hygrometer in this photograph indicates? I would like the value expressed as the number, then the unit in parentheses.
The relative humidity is 55 (%)
